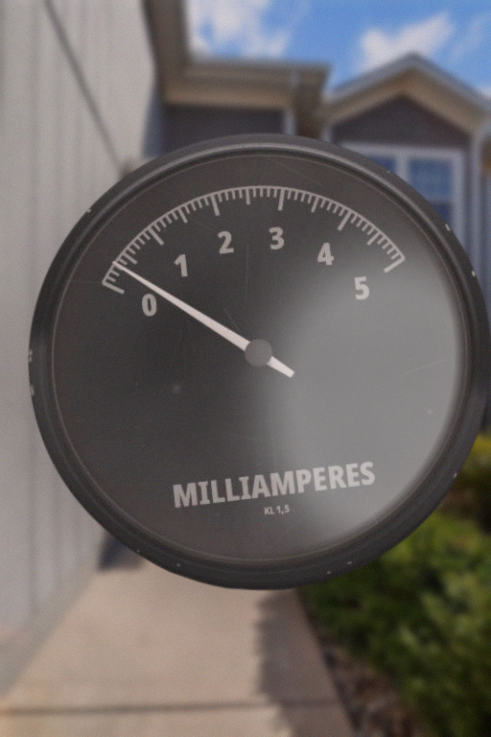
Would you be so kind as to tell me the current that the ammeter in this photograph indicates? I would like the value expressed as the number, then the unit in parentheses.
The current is 0.3 (mA)
